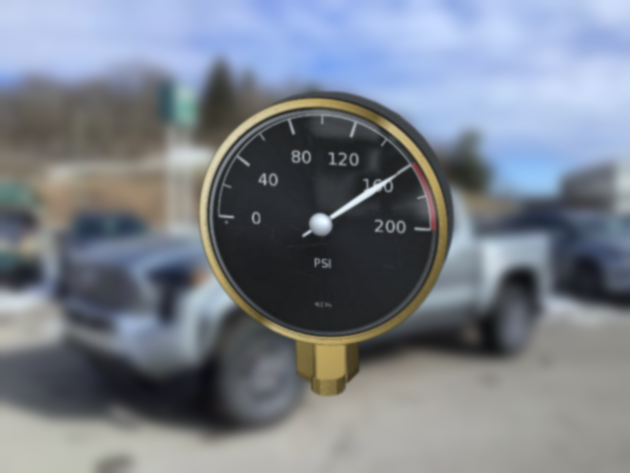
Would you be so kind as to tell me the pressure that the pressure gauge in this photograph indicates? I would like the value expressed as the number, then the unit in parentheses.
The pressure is 160 (psi)
